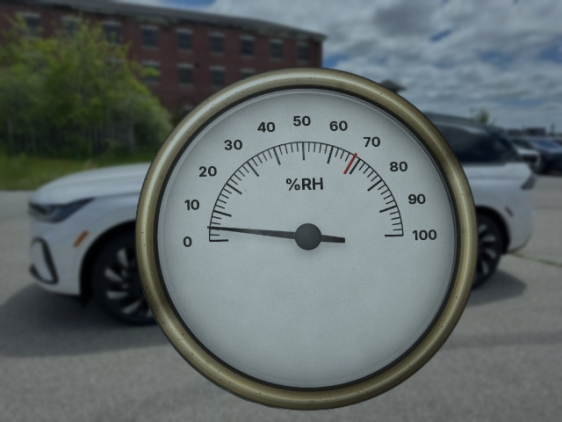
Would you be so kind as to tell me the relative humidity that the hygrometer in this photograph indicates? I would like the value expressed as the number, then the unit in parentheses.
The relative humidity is 4 (%)
